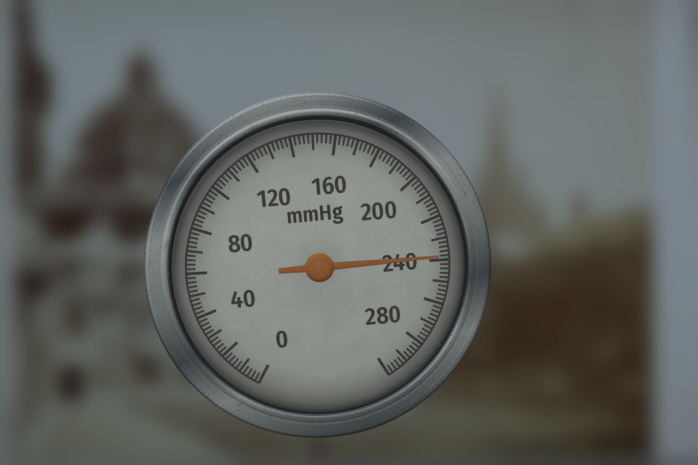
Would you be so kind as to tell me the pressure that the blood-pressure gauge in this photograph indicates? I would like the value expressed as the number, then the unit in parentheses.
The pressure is 238 (mmHg)
